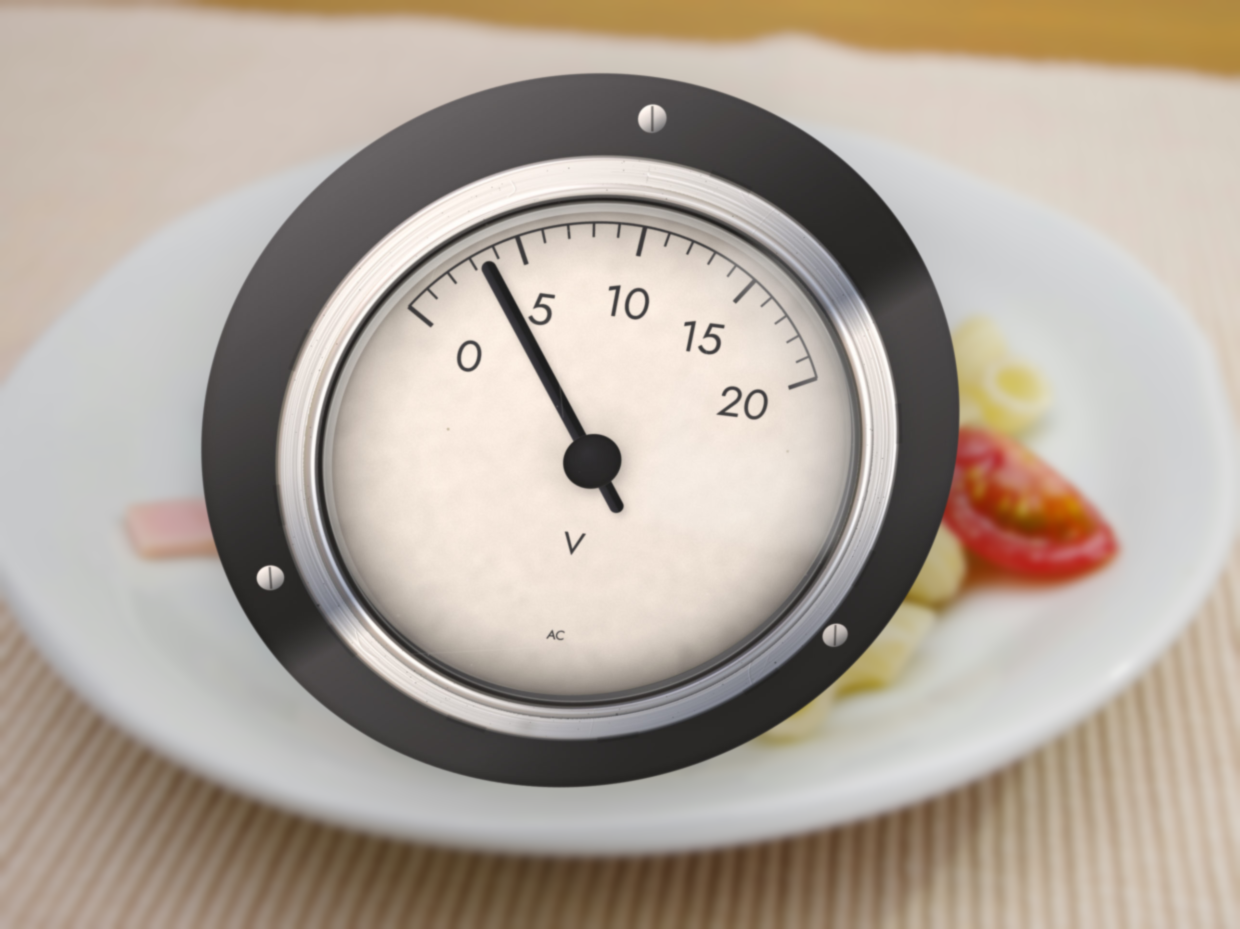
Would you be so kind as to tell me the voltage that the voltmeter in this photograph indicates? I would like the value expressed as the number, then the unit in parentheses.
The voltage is 3.5 (V)
